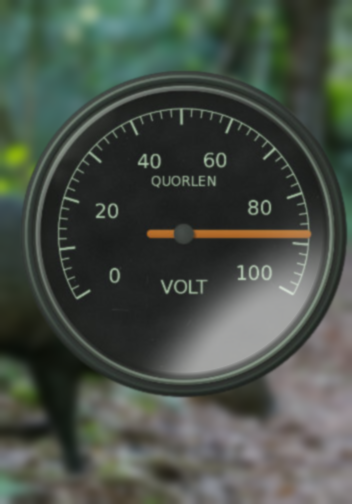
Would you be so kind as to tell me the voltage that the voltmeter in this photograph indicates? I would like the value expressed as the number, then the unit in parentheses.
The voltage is 88 (V)
